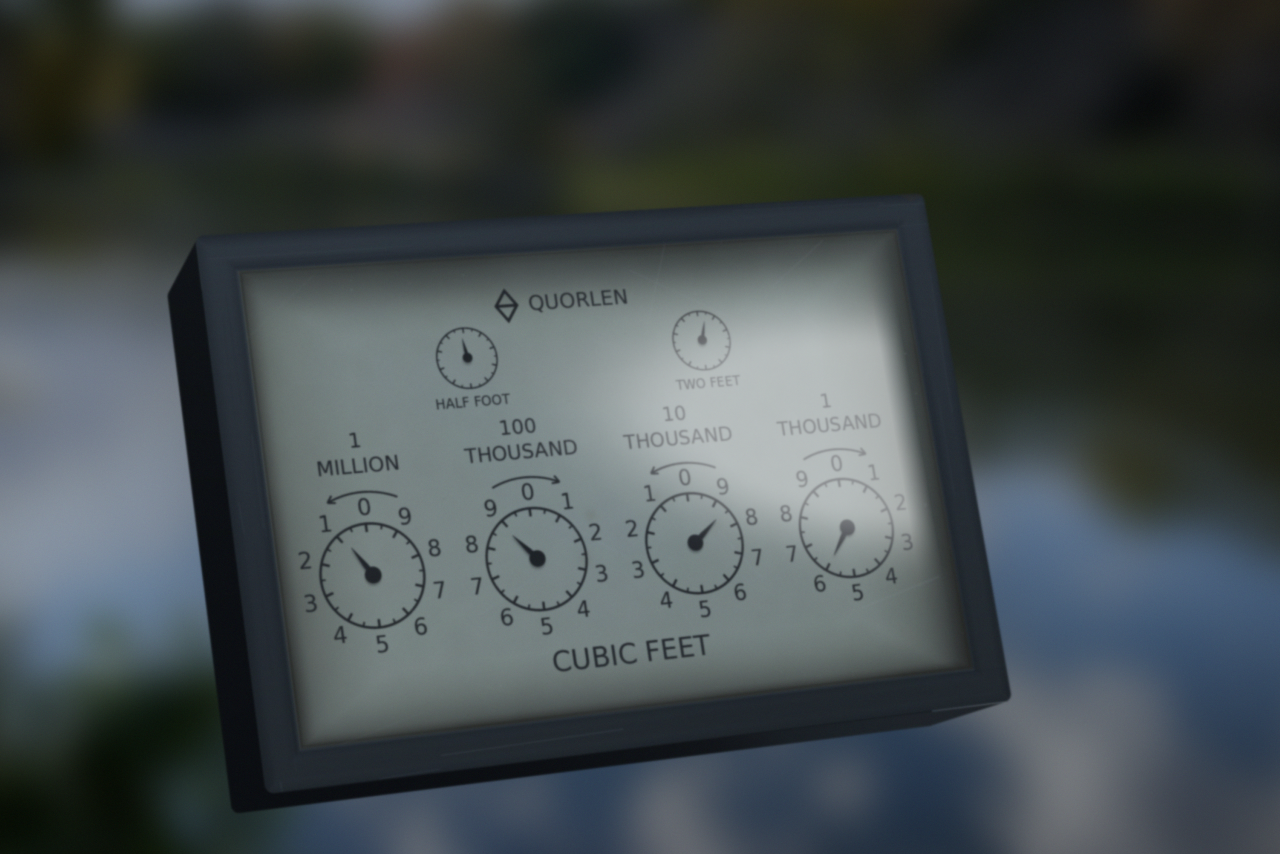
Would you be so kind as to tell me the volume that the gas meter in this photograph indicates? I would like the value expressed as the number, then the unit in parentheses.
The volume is 88600 (ft³)
